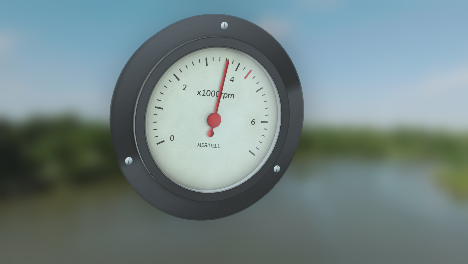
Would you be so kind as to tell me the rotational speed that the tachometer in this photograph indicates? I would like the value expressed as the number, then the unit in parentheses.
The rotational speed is 3600 (rpm)
